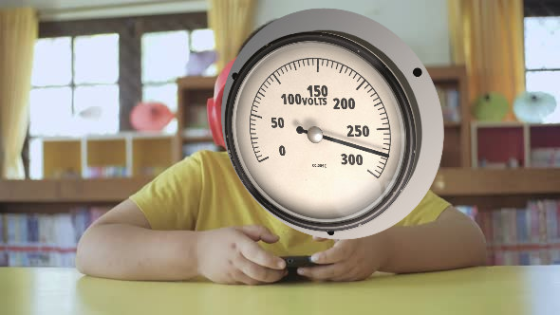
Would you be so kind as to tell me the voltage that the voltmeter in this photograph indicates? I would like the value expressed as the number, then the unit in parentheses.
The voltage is 275 (V)
